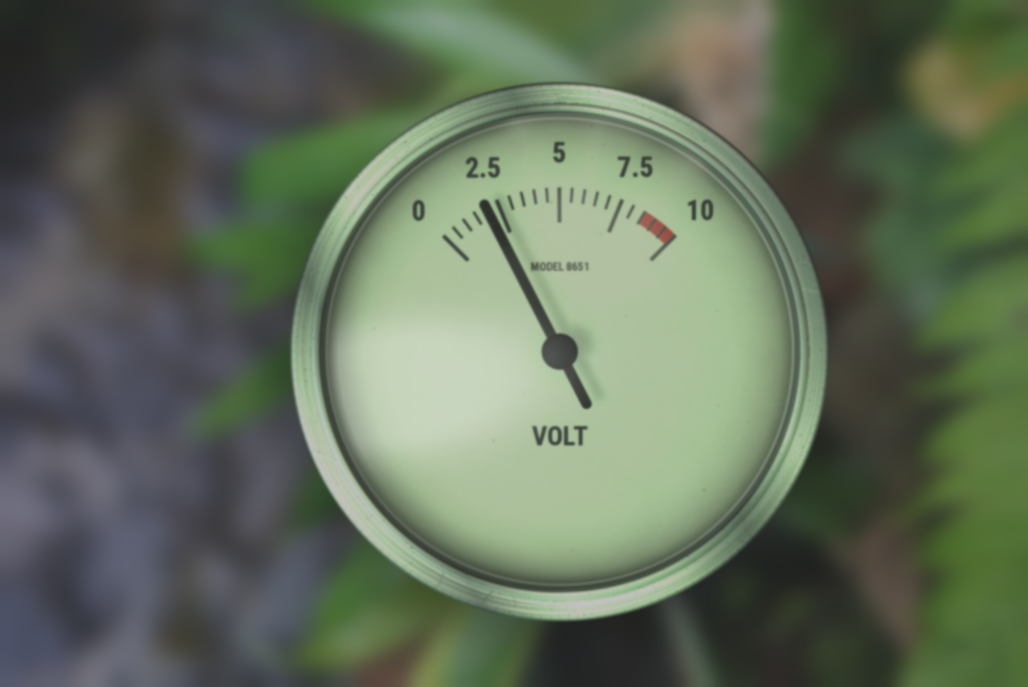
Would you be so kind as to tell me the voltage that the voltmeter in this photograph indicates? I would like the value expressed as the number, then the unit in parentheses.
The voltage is 2 (V)
